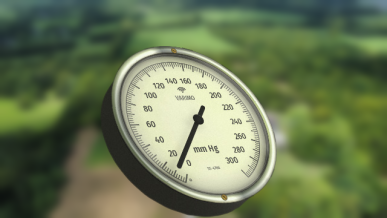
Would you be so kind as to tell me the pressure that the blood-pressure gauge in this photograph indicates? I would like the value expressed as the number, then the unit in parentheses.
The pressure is 10 (mmHg)
